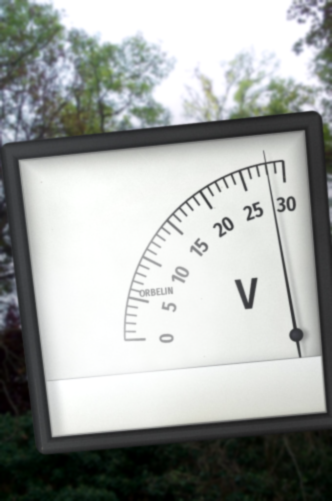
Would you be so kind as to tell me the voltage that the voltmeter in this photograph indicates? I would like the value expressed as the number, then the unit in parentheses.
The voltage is 28 (V)
